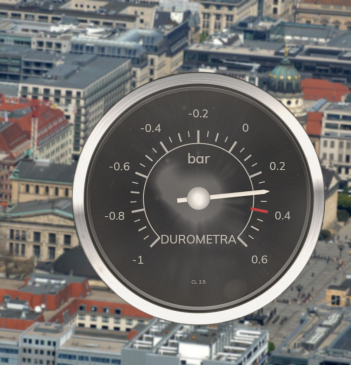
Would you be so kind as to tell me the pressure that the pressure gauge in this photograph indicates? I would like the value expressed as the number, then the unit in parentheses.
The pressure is 0.3 (bar)
